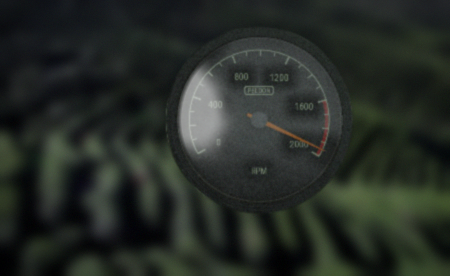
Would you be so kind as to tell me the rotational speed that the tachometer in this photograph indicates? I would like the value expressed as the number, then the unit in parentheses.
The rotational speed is 1950 (rpm)
